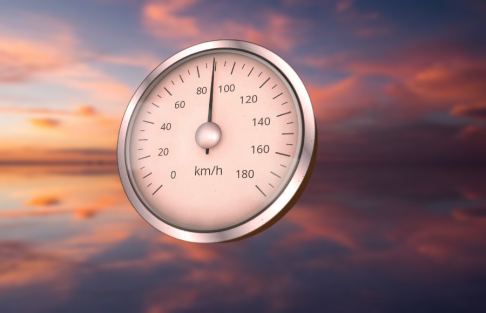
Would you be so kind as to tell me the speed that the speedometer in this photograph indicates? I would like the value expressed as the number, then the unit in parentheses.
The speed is 90 (km/h)
